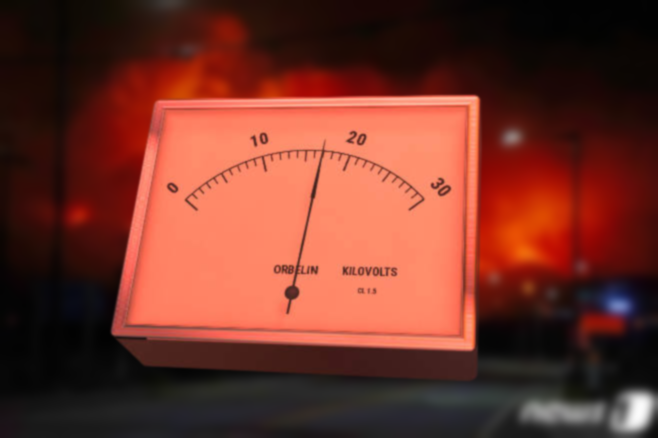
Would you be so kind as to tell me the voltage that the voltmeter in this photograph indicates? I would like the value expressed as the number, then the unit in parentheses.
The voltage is 17 (kV)
